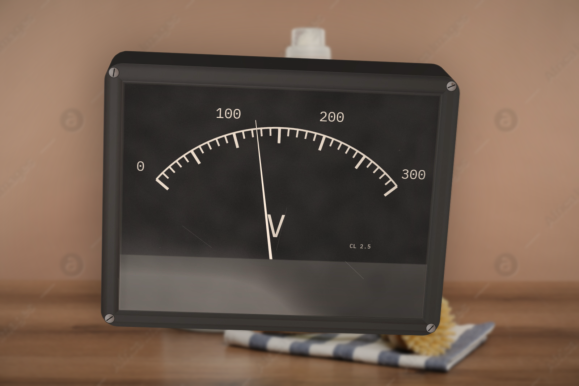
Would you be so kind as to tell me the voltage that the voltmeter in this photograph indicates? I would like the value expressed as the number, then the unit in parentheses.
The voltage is 125 (V)
